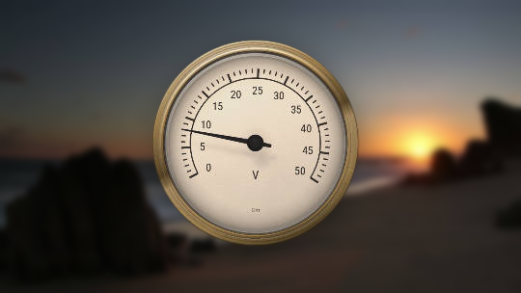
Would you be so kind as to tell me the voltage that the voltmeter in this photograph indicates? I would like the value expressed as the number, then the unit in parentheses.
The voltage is 8 (V)
